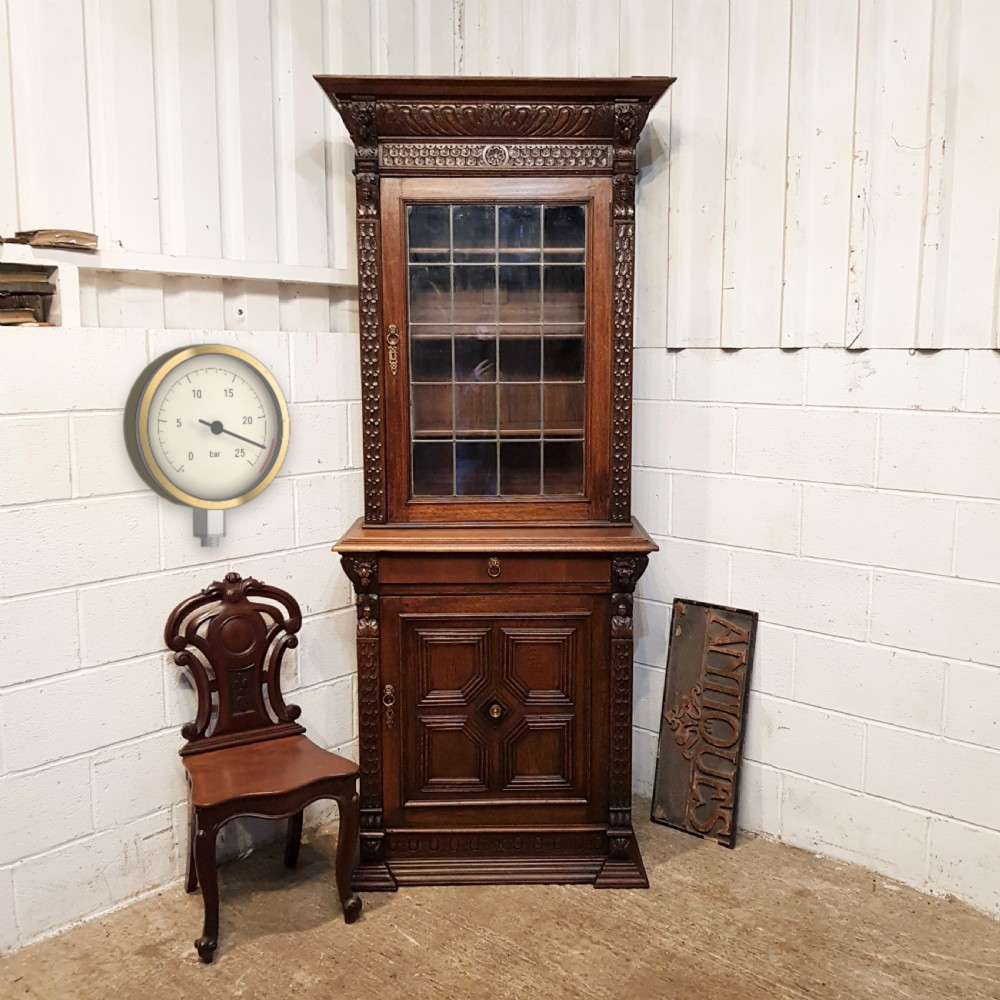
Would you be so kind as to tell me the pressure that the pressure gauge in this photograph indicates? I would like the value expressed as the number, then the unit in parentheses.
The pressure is 23 (bar)
